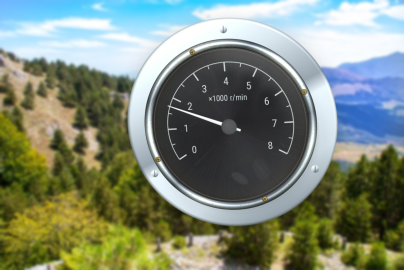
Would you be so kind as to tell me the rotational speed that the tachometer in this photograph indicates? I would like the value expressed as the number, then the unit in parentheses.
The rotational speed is 1750 (rpm)
